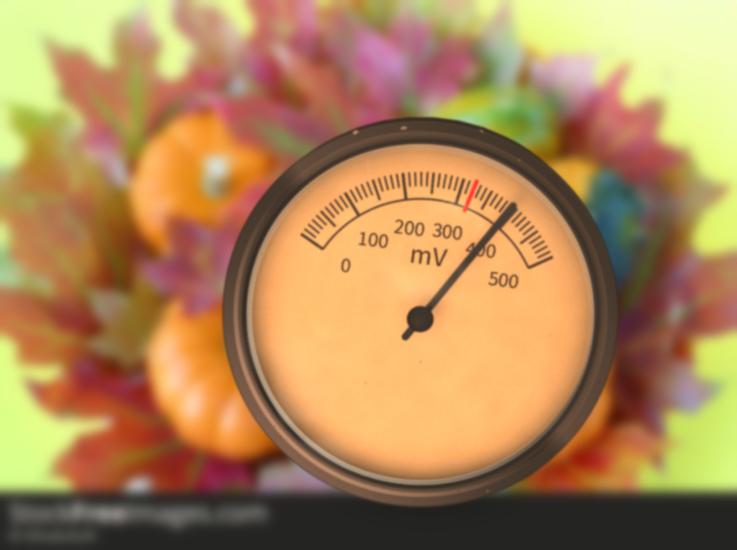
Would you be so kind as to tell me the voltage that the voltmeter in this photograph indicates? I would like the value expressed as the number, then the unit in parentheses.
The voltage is 390 (mV)
